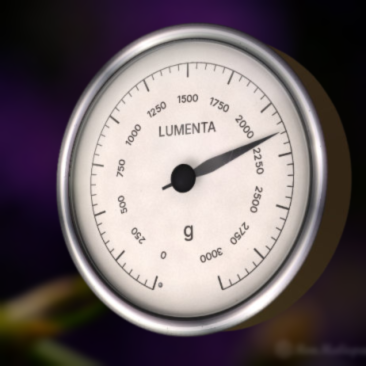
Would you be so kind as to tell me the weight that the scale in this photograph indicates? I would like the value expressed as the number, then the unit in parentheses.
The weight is 2150 (g)
